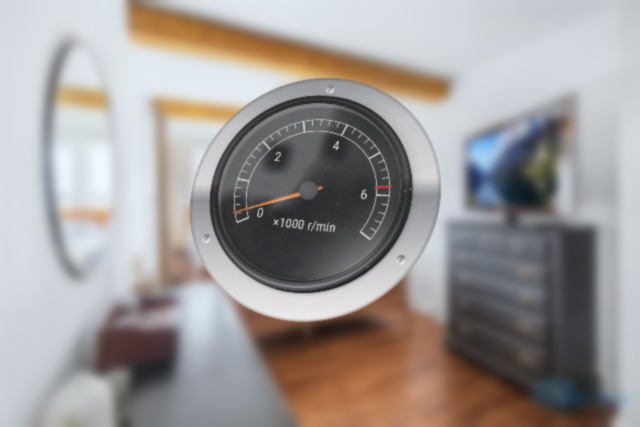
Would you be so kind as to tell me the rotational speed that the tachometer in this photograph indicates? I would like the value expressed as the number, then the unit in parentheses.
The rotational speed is 200 (rpm)
